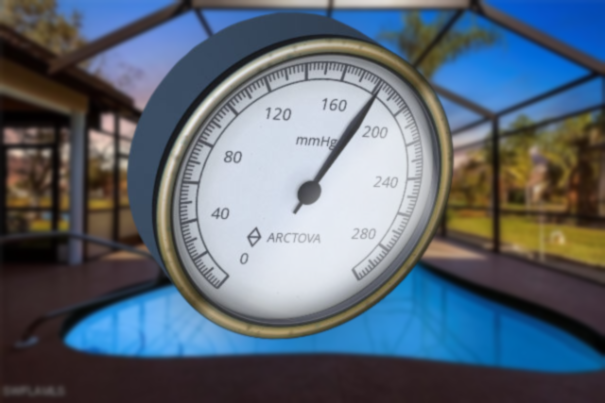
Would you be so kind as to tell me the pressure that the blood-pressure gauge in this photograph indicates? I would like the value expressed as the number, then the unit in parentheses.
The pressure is 180 (mmHg)
